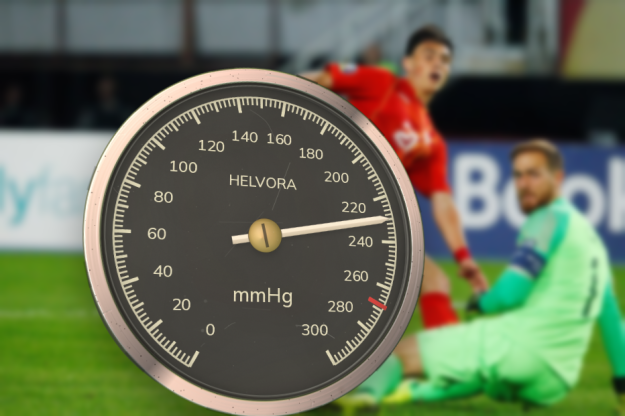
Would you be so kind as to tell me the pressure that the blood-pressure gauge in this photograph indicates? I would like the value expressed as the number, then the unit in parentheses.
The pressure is 230 (mmHg)
